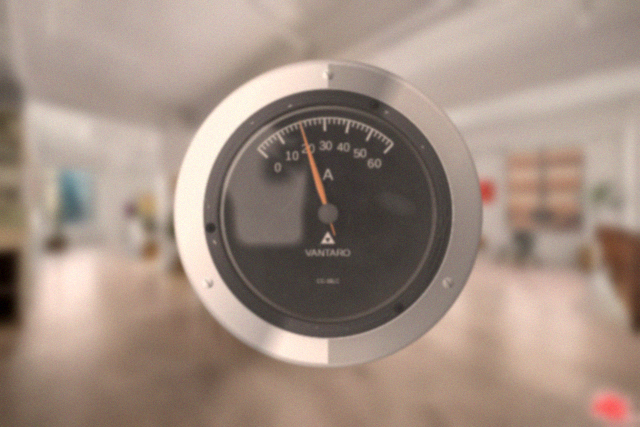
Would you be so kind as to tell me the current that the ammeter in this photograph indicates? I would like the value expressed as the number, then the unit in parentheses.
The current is 20 (A)
